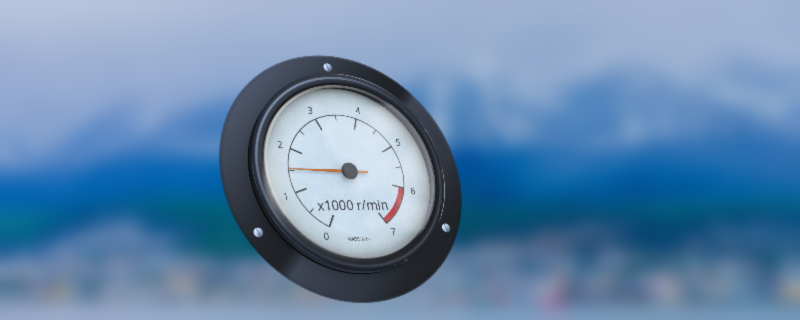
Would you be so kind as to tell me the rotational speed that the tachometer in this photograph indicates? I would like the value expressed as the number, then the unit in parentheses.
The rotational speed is 1500 (rpm)
